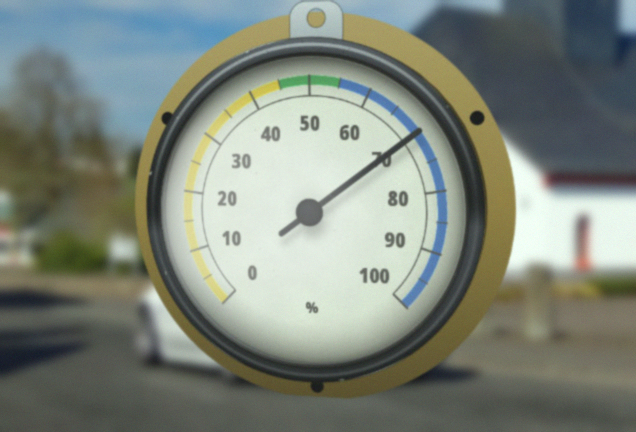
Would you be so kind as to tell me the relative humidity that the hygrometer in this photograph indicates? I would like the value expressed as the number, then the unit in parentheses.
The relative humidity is 70 (%)
